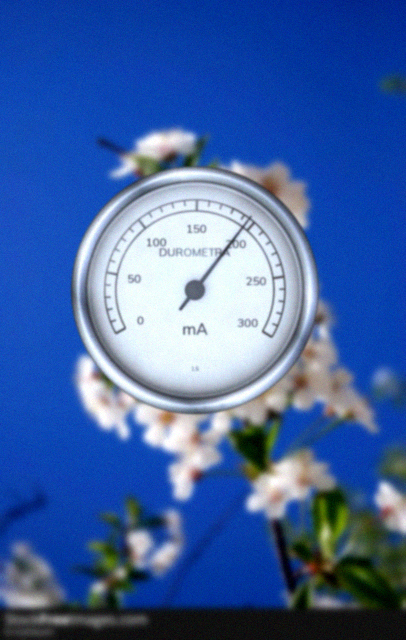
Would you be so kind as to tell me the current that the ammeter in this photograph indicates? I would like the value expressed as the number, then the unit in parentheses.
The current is 195 (mA)
